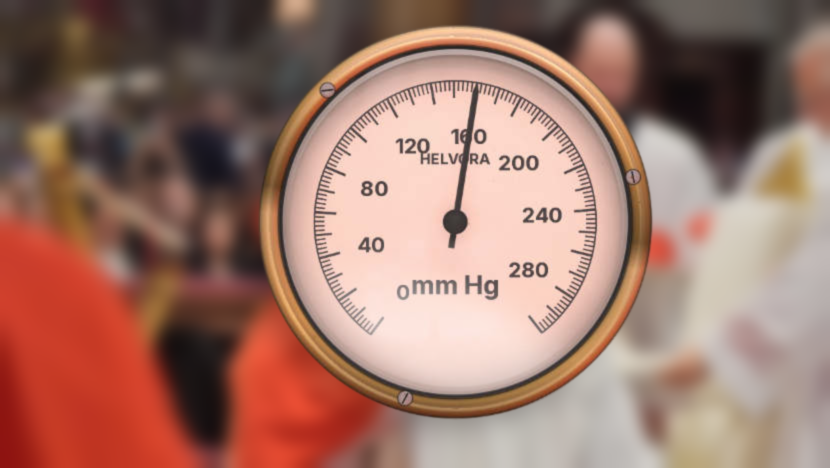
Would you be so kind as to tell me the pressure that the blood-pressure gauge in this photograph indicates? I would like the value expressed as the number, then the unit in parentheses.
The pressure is 160 (mmHg)
